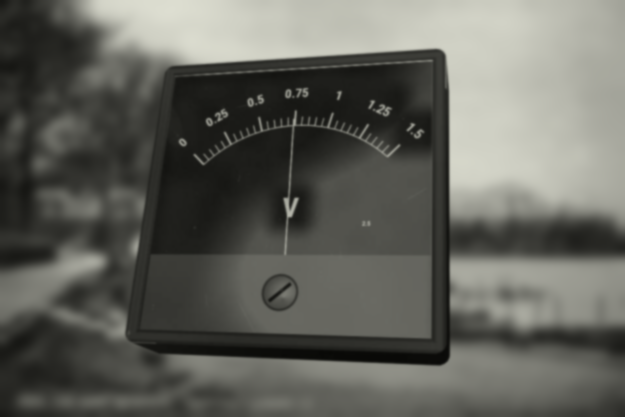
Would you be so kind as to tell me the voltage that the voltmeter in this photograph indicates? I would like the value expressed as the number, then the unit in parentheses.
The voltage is 0.75 (V)
